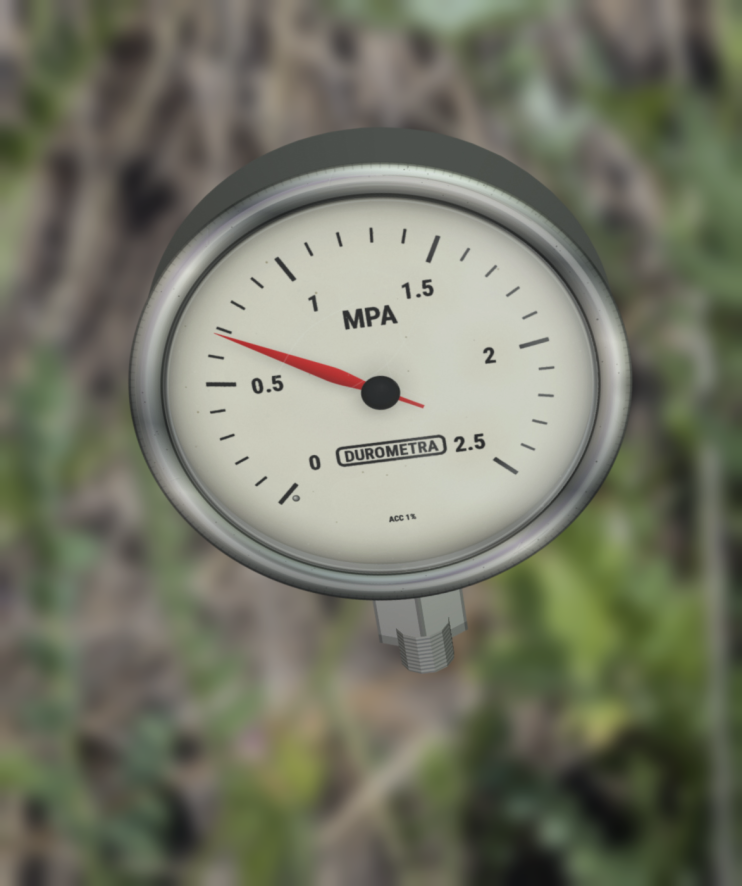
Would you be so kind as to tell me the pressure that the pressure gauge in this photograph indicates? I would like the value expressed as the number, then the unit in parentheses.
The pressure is 0.7 (MPa)
